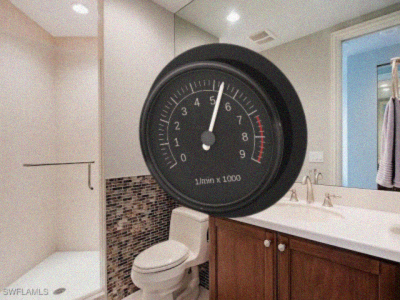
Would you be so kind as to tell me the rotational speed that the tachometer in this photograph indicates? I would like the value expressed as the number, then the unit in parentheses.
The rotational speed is 5400 (rpm)
